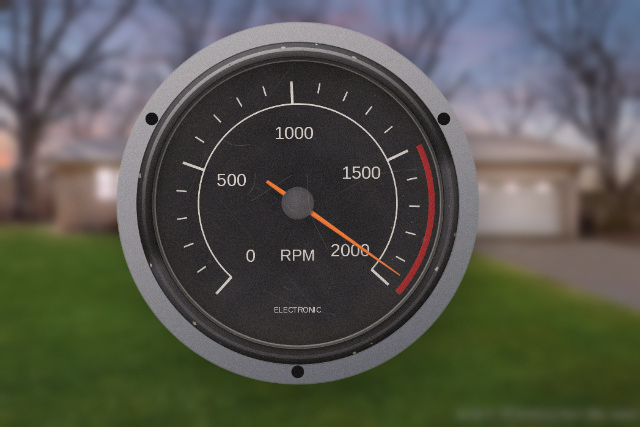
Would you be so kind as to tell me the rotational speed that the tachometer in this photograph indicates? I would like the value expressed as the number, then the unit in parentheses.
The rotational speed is 1950 (rpm)
